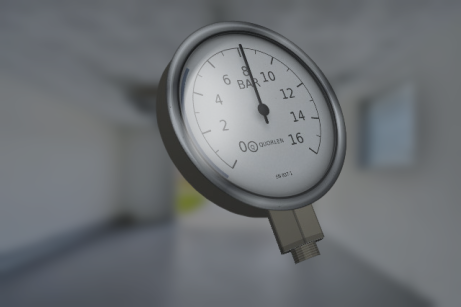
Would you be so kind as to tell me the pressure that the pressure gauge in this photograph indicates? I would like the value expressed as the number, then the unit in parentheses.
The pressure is 8 (bar)
